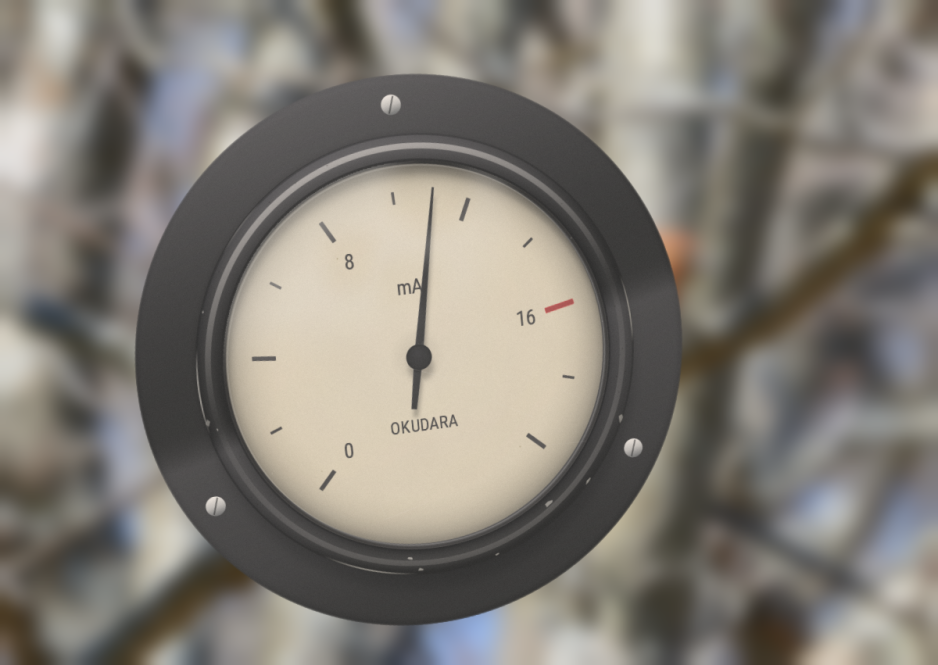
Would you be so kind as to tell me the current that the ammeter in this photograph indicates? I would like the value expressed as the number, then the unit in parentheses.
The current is 11 (mA)
